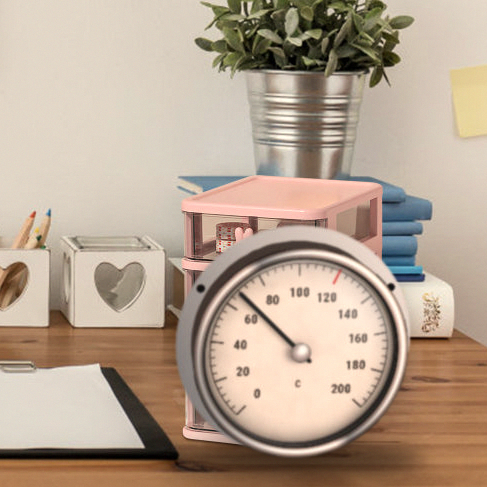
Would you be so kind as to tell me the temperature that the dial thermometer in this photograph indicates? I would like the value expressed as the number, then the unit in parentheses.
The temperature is 68 (°C)
